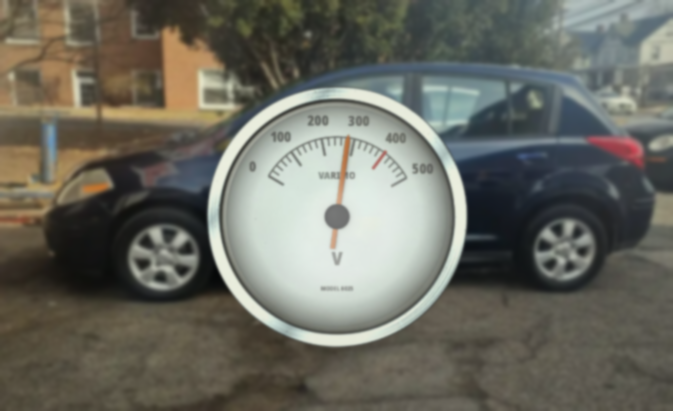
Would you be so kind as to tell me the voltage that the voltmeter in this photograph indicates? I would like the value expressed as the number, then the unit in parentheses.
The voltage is 280 (V)
